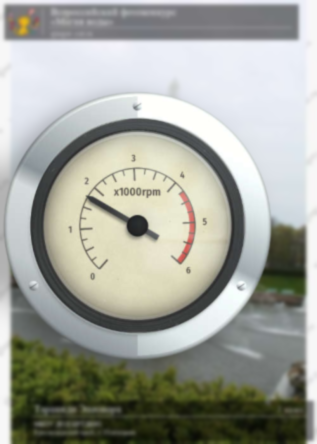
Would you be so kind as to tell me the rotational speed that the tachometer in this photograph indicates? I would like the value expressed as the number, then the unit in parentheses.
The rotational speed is 1750 (rpm)
